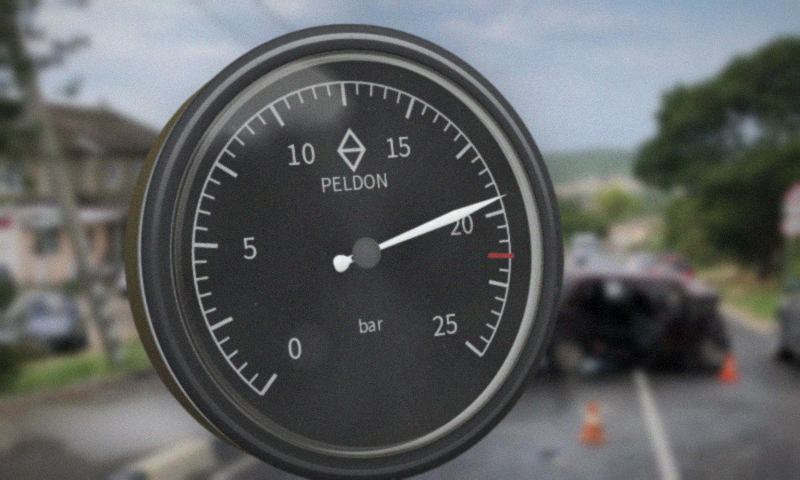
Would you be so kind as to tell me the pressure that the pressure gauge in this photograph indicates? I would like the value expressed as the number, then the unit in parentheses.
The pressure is 19.5 (bar)
